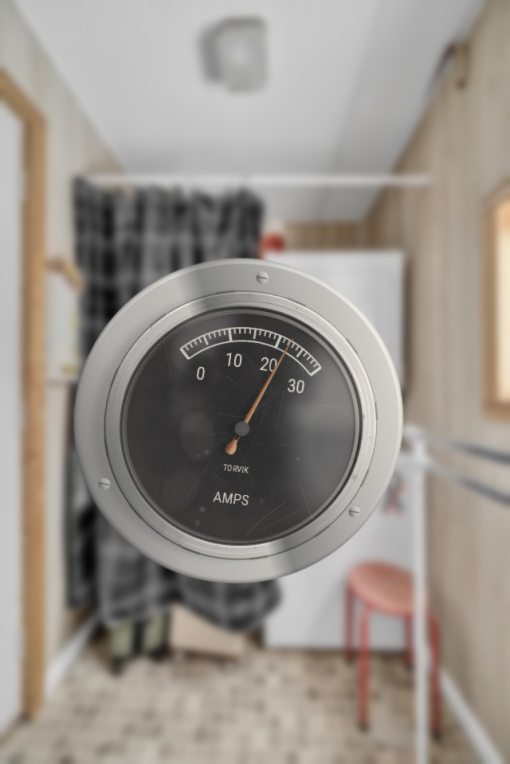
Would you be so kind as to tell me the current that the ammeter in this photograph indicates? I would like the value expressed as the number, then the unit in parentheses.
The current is 22 (A)
